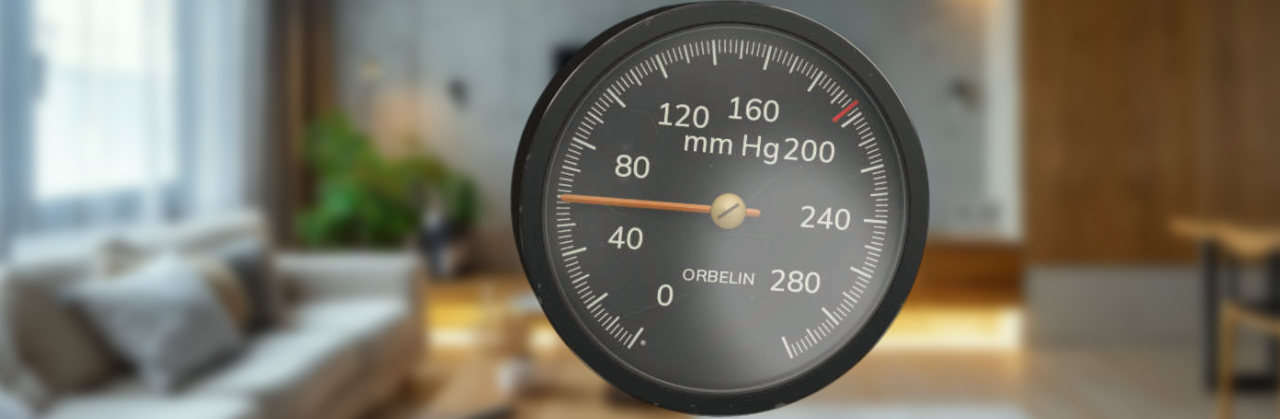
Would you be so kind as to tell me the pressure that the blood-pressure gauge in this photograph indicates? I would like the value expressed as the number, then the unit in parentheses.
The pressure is 60 (mmHg)
